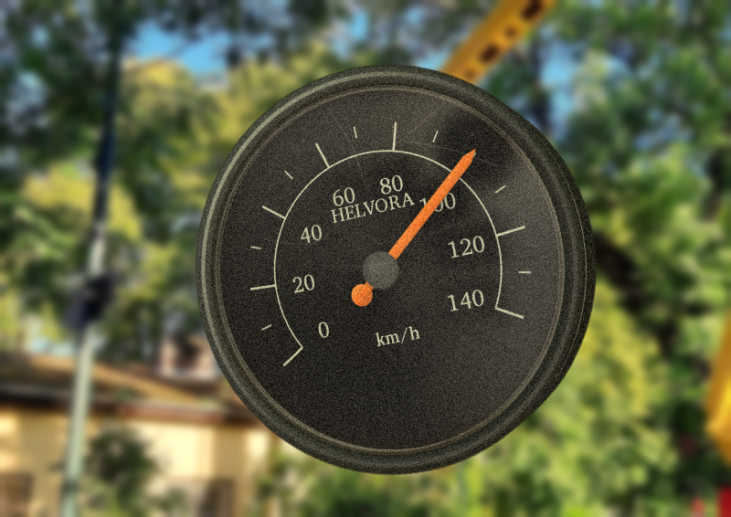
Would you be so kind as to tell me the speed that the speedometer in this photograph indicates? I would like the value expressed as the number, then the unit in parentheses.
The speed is 100 (km/h)
